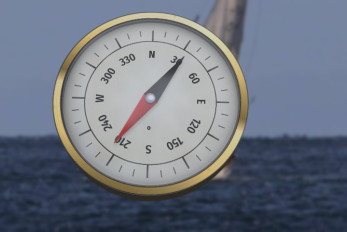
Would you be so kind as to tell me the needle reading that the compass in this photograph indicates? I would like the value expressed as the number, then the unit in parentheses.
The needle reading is 215 (°)
